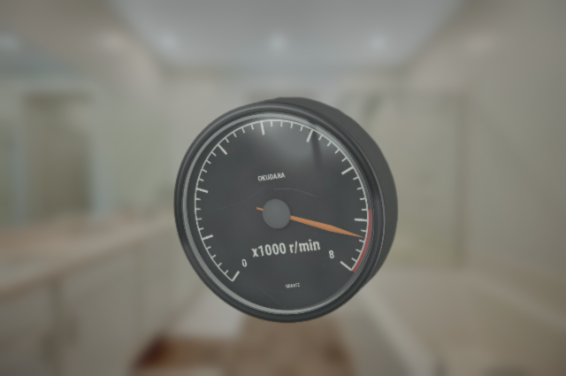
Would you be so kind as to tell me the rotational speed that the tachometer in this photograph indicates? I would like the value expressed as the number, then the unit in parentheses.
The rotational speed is 7300 (rpm)
